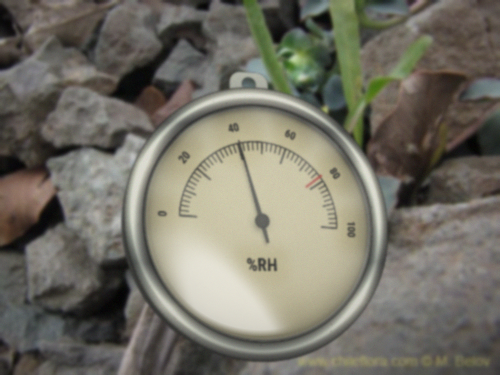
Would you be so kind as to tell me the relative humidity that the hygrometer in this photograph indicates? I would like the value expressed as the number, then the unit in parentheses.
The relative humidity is 40 (%)
